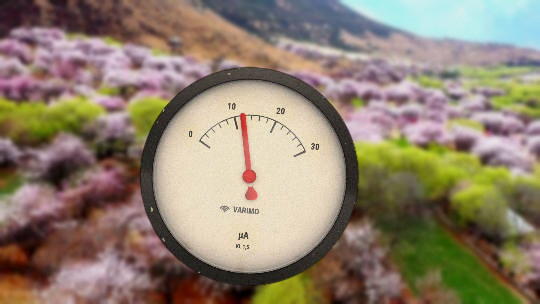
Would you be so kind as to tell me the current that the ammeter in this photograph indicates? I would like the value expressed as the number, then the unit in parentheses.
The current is 12 (µA)
